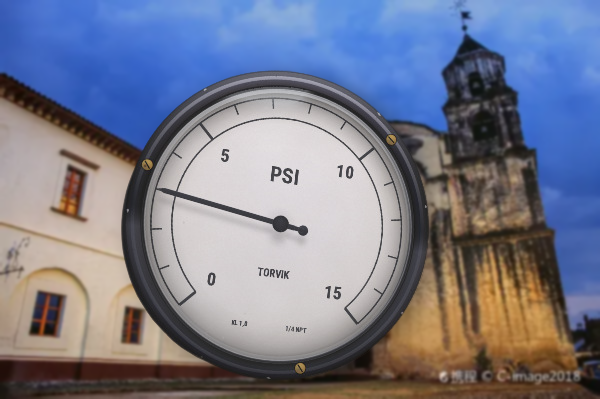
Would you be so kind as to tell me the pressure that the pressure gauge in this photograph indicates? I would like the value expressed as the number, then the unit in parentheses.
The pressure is 3 (psi)
